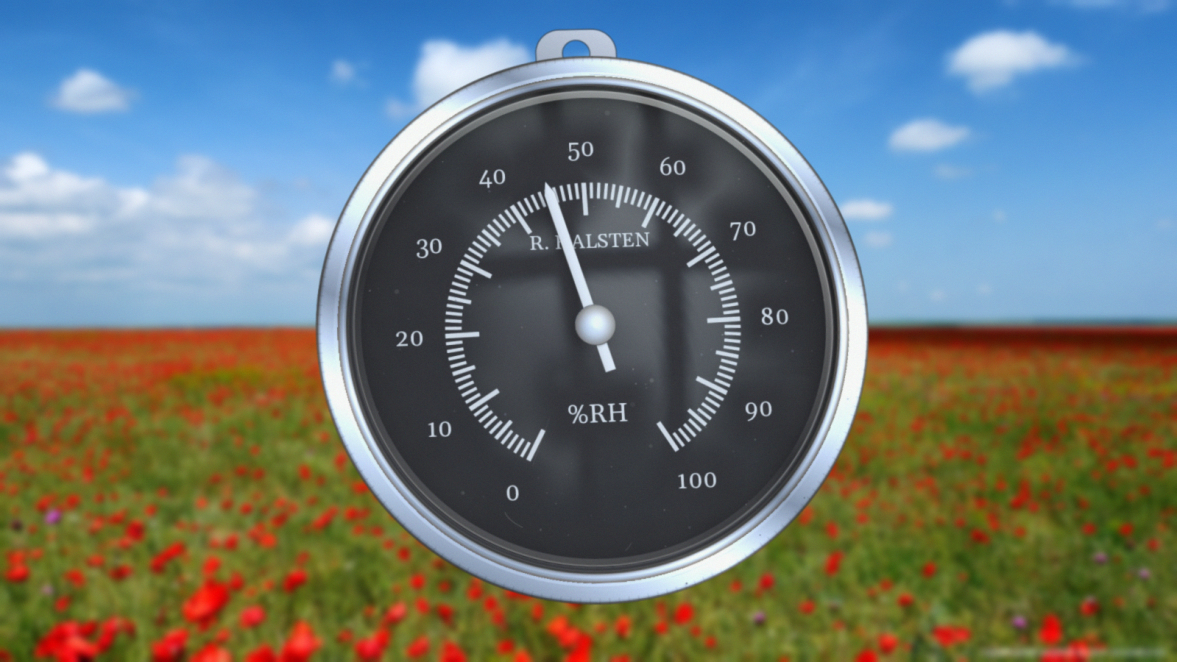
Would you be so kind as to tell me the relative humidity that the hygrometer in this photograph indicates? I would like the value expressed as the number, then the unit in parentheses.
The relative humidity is 45 (%)
